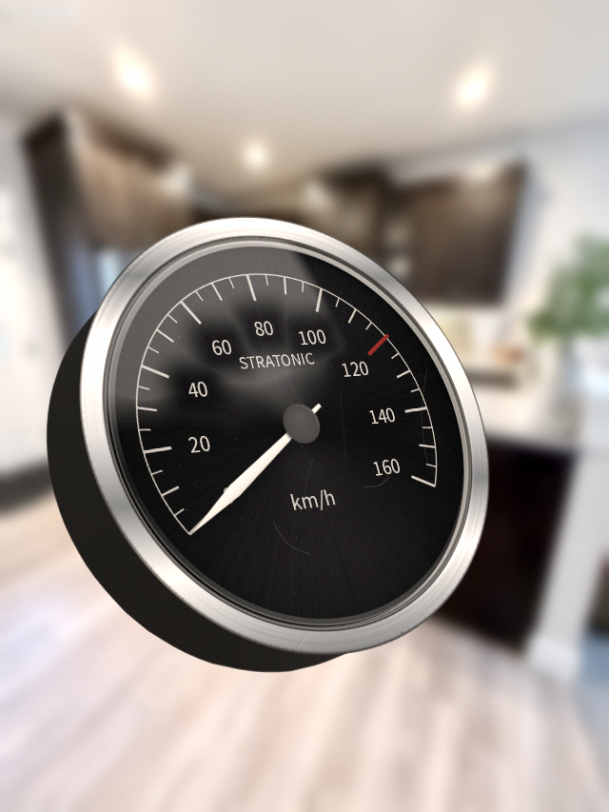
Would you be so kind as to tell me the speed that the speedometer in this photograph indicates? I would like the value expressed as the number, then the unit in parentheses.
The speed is 0 (km/h)
